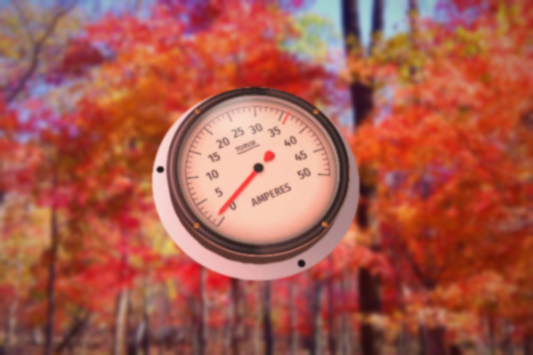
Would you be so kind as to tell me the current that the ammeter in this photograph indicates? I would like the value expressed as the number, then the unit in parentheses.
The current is 1 (A)
